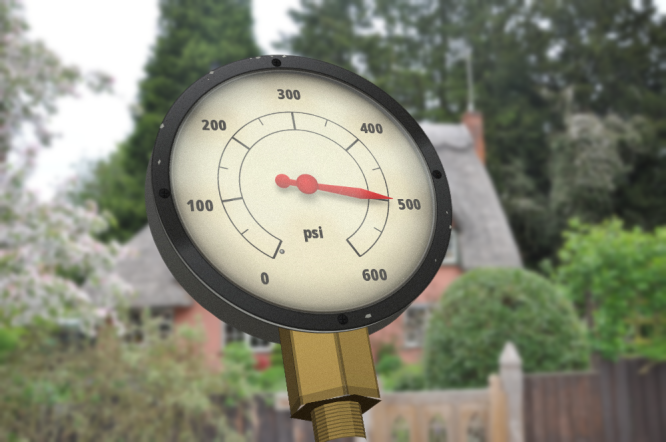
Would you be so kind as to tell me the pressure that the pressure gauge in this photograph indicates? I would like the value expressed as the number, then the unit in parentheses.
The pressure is 500 (psi)
